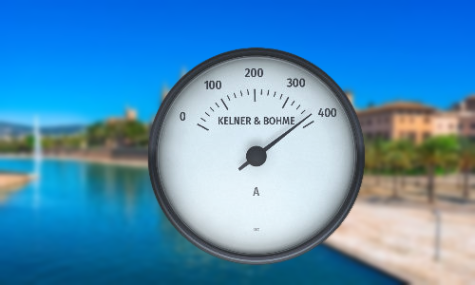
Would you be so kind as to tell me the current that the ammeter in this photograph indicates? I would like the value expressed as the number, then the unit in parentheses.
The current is 380 (A)
